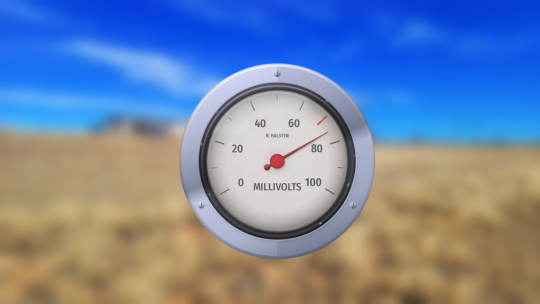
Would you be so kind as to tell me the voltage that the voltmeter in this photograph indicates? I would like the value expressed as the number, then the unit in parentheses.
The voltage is 75 (mV)
